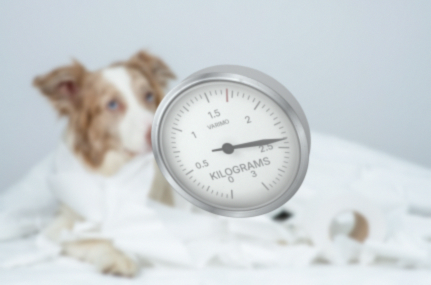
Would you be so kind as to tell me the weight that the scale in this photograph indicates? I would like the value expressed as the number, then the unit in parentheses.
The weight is 2.4 (kg)
